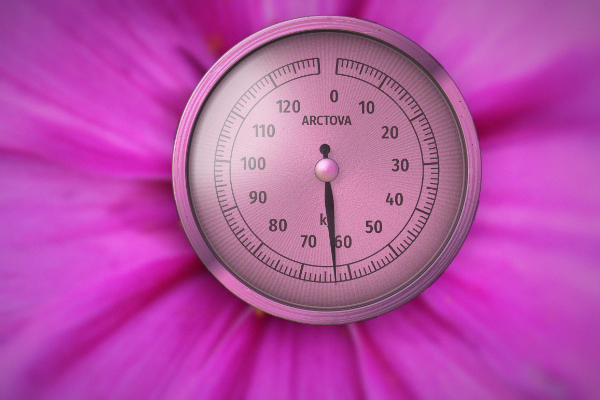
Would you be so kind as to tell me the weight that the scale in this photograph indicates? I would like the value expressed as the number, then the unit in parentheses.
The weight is 63 (kg)
